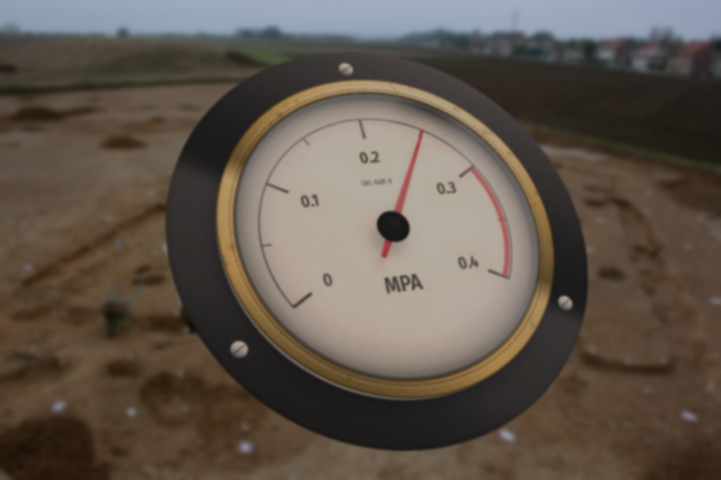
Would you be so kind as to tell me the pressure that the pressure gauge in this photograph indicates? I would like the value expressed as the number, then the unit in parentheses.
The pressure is 0.25 (MPa)
